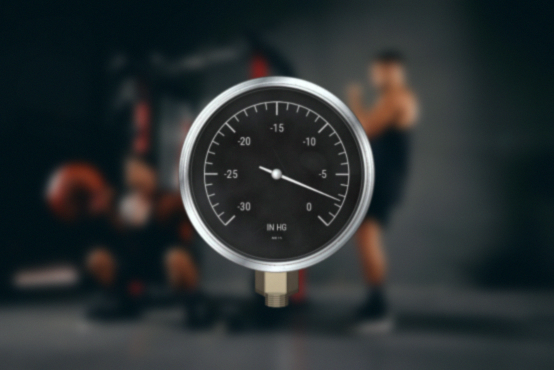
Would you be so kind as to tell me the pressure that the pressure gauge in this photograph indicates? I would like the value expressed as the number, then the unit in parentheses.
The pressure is -2.5 (inHg)
